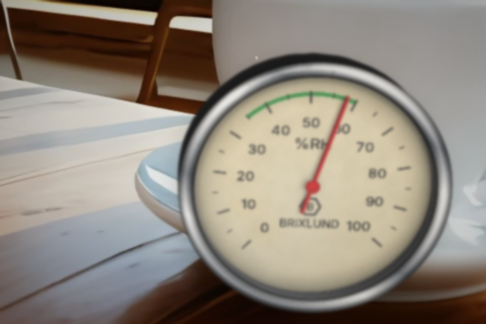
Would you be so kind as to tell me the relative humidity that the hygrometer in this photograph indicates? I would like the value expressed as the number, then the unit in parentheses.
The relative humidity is 57.5 (%)
